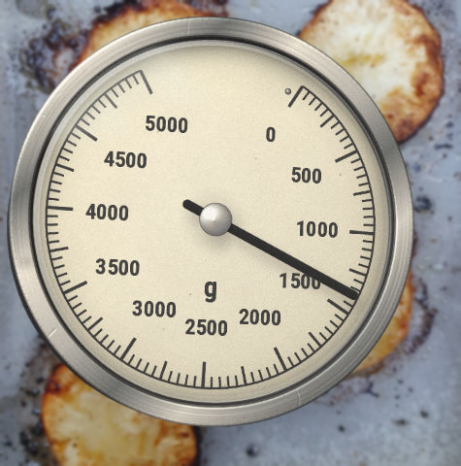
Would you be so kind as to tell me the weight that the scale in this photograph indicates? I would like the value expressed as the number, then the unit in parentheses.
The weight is 1400 (g)
